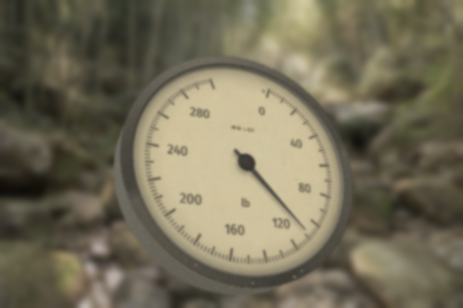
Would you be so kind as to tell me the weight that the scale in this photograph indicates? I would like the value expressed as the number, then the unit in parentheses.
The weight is 110 (lb)
